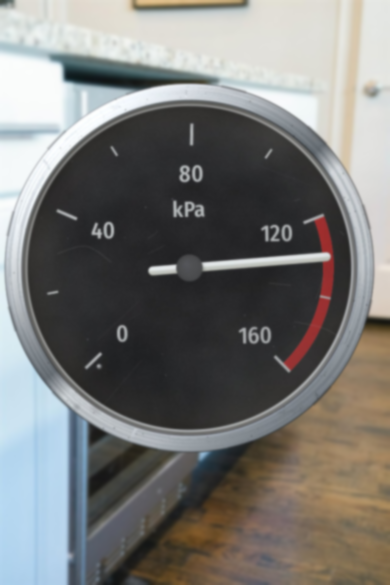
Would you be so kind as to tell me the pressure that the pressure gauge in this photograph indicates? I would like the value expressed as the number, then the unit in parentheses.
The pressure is 130 (kPa)
